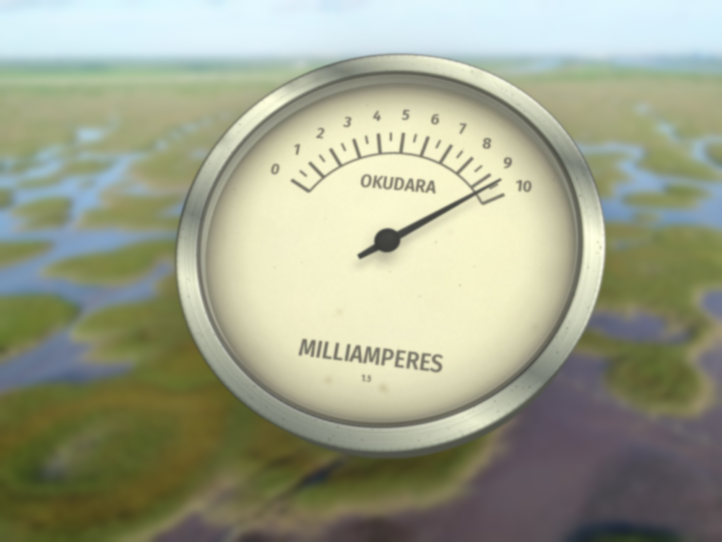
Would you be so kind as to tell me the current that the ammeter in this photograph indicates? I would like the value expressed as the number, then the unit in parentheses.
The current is 9.5 (mA)
